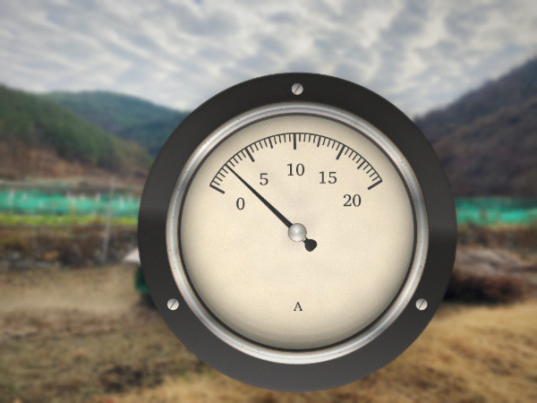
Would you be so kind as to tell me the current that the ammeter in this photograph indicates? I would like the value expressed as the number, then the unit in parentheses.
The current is 2.5 (A)
